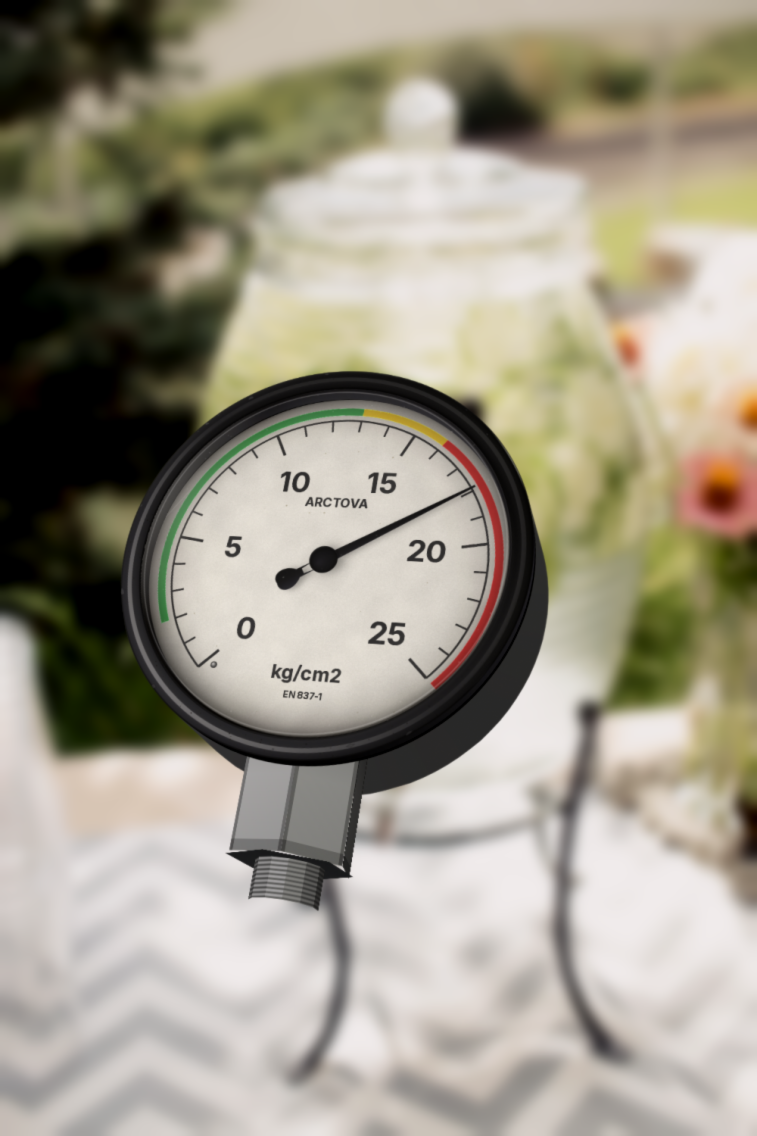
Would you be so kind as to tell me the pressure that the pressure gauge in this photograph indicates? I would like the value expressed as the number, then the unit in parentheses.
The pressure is 18 (kg/cm²)
